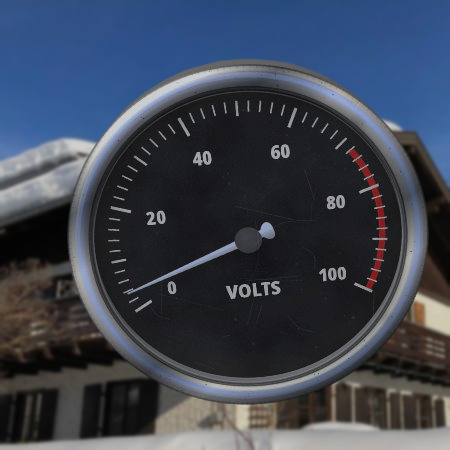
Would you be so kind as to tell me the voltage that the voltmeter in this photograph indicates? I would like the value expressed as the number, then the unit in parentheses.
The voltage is 4 (V)
